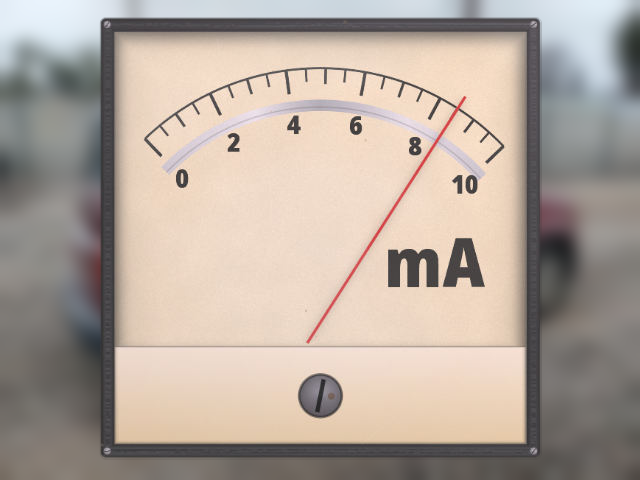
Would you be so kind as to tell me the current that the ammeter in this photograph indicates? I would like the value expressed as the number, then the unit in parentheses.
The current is 8.5 (mA)
